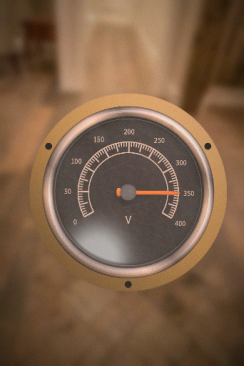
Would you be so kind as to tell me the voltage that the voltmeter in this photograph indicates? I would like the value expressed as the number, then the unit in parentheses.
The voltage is 350 (V)
